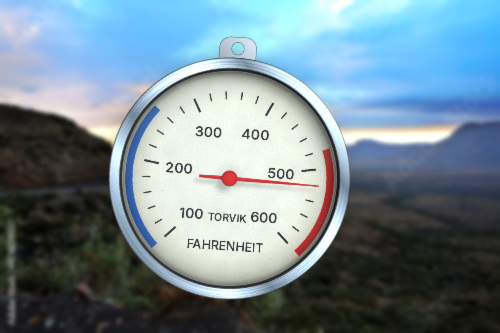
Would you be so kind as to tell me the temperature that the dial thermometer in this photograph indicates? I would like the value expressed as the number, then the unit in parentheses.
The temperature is 520 (°F)
